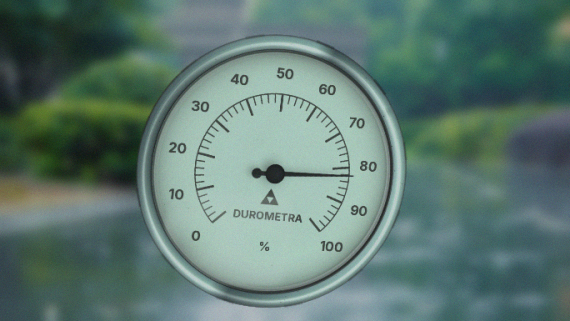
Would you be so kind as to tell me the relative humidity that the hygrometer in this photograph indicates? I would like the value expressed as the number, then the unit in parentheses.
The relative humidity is 82 (%)
